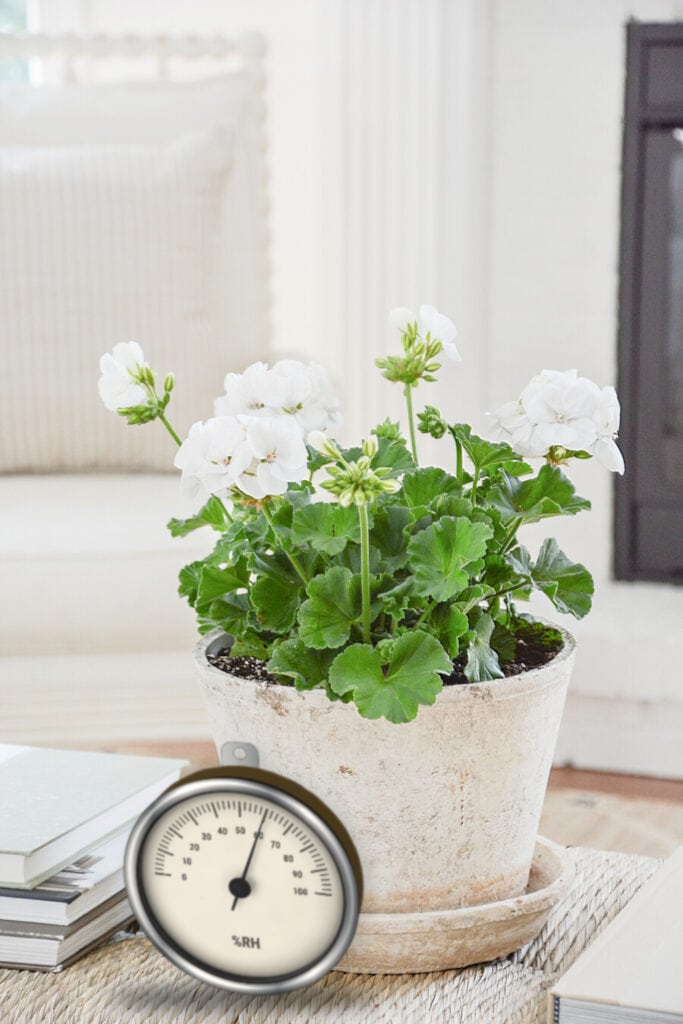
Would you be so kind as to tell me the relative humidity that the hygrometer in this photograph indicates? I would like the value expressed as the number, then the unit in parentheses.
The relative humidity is 60 (%)
